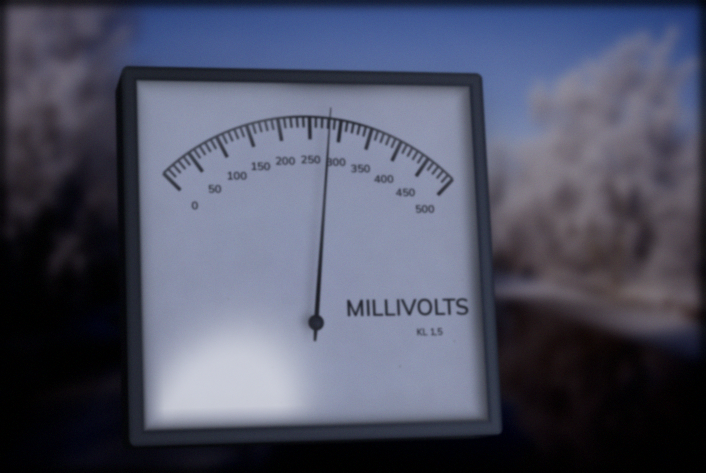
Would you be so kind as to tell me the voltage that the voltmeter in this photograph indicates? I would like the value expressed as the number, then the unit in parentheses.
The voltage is 280 (mV)
